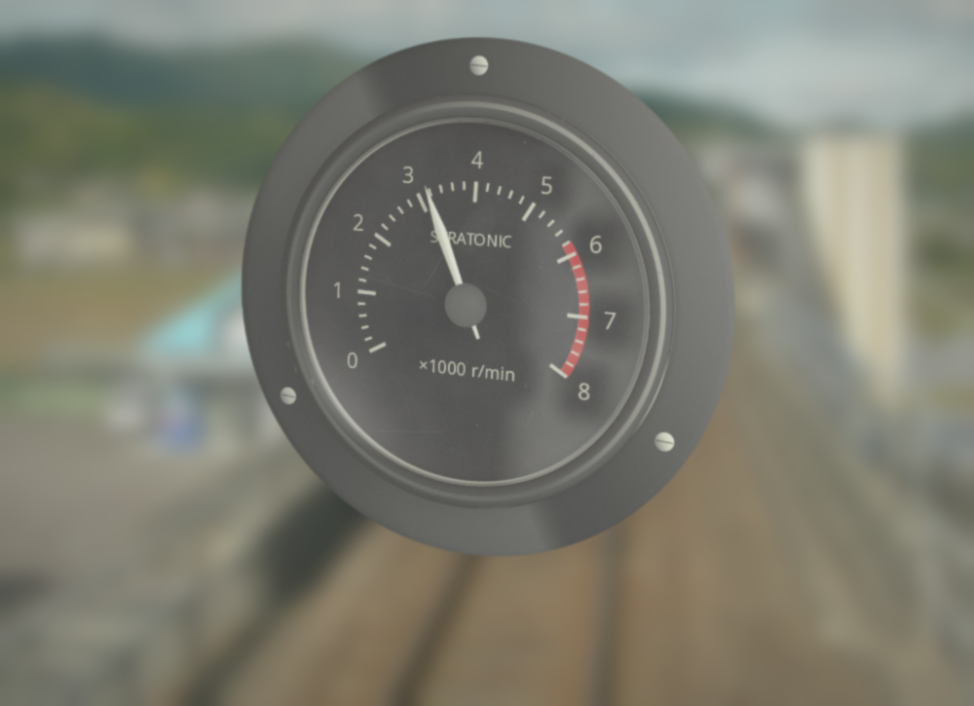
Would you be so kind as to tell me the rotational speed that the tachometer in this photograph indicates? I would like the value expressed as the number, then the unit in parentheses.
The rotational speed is 3200 (rpm)
